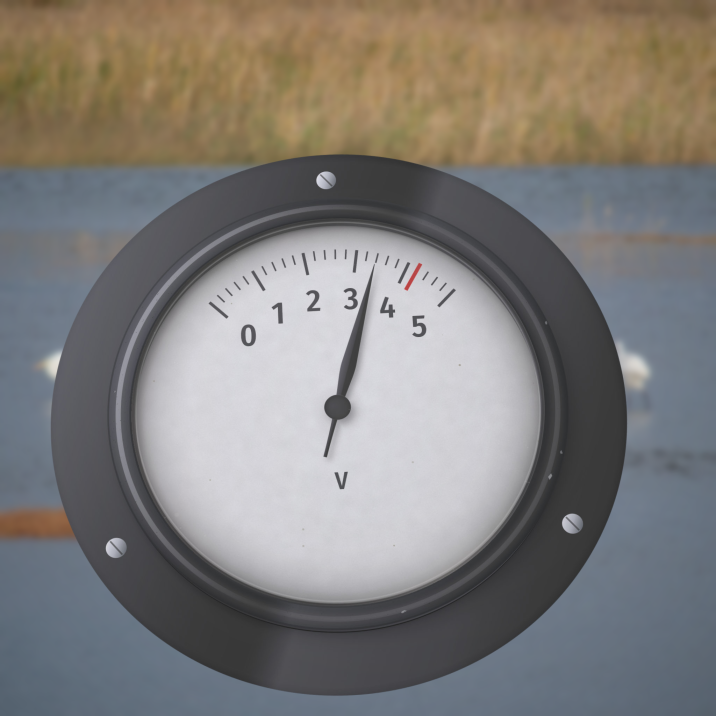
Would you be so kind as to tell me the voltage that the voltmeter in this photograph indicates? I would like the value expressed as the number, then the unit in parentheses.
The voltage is 3.4 (V)
